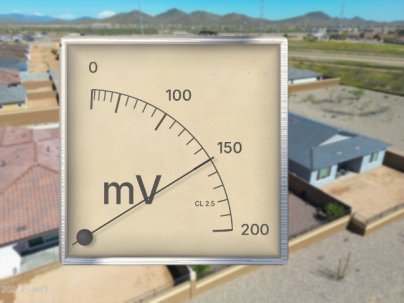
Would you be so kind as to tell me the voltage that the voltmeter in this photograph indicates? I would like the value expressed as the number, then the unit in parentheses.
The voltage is 150 (mV)
